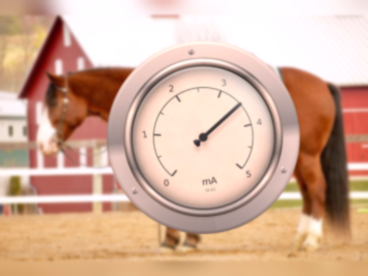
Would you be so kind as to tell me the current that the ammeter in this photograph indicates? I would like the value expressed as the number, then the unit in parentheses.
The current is 3.5 (mA)
